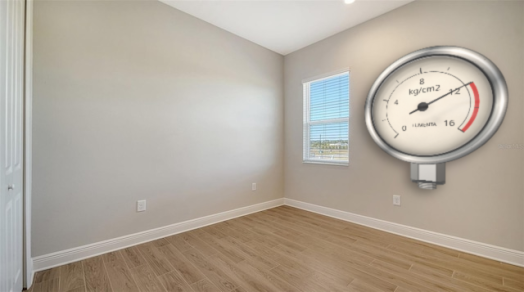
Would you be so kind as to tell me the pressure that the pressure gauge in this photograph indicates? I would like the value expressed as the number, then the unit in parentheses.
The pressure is 12 (kg/cm²)
